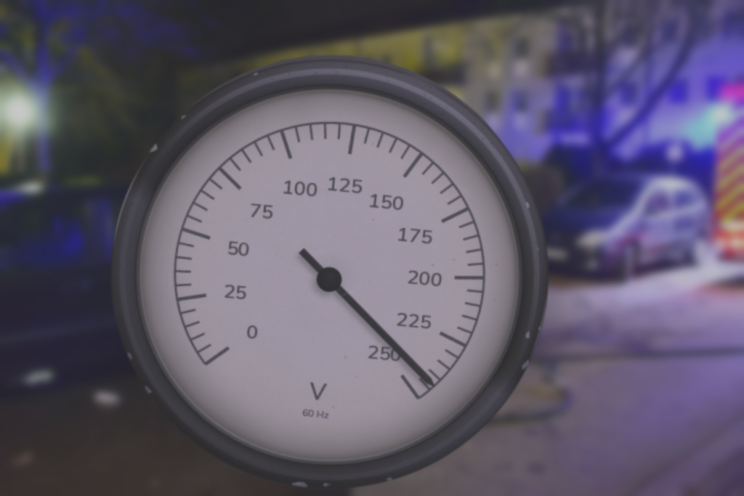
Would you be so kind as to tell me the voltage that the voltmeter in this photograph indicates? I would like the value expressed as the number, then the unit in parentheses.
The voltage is 242.5 (V)
